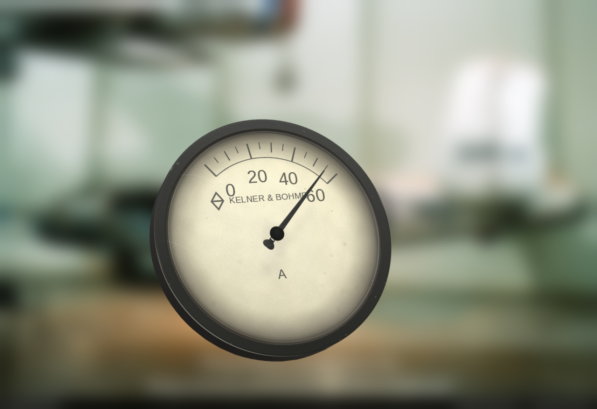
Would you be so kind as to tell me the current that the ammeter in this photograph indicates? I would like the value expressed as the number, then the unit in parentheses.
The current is 55 (A)
